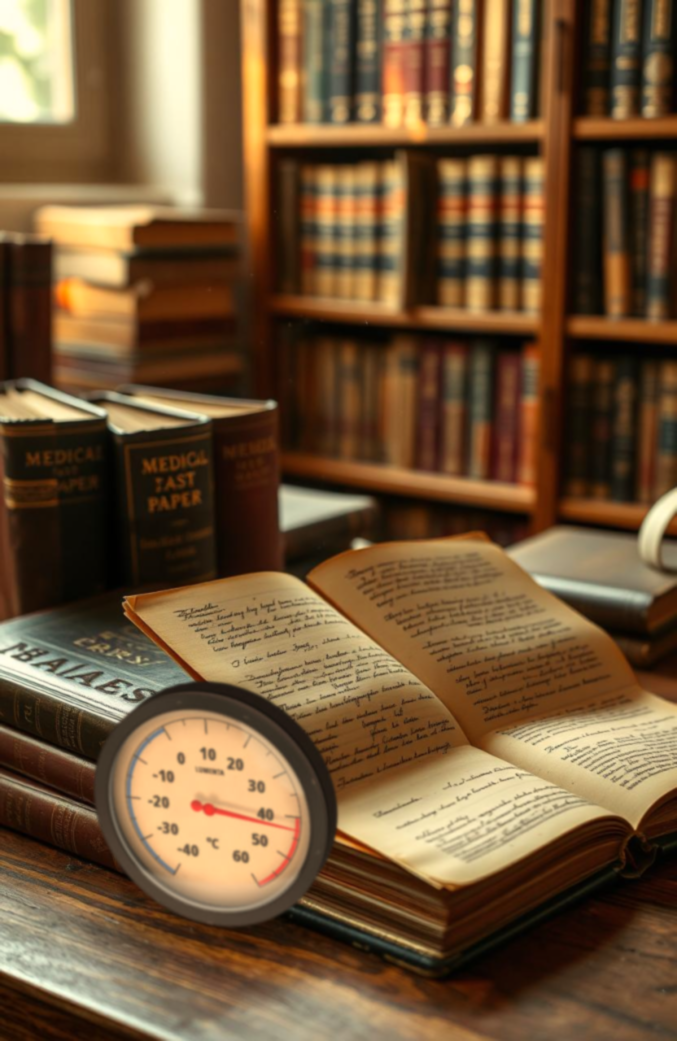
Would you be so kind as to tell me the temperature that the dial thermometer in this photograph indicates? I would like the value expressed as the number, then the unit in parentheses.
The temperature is 42.5 (°C)
